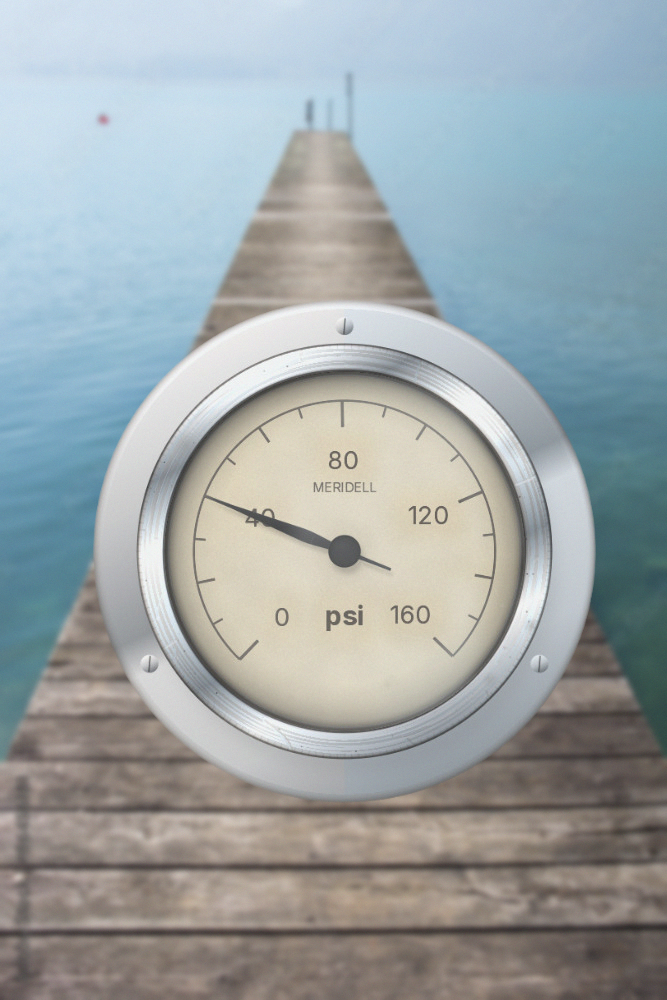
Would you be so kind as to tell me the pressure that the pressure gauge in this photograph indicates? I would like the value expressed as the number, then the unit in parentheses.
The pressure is 40 (psi)
